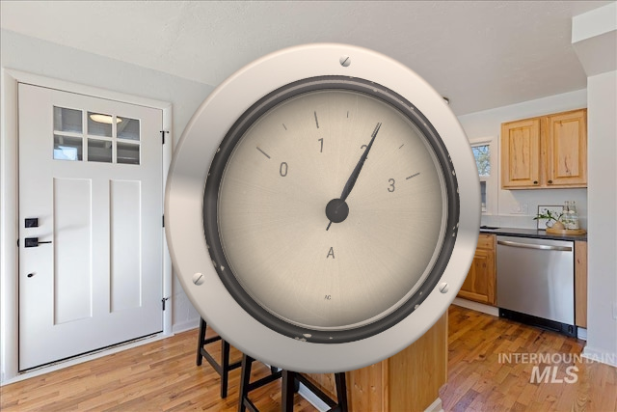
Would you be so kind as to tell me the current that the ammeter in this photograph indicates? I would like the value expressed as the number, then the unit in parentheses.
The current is 2 (A)
